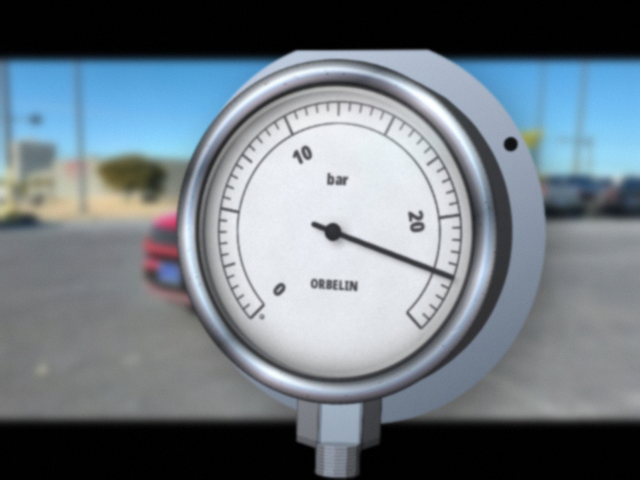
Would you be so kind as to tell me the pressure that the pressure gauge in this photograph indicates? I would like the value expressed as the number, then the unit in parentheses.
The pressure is 22.5 (bar)
